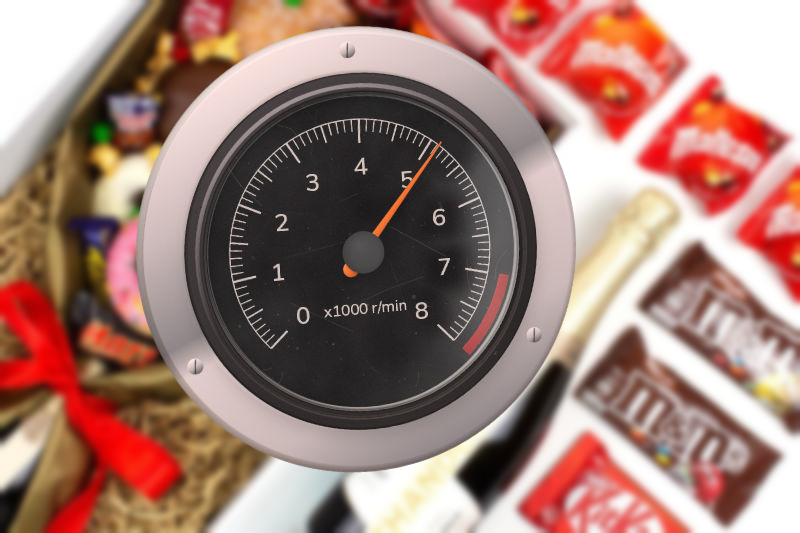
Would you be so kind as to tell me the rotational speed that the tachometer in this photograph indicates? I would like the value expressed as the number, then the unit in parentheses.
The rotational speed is 5100 (rpm)
